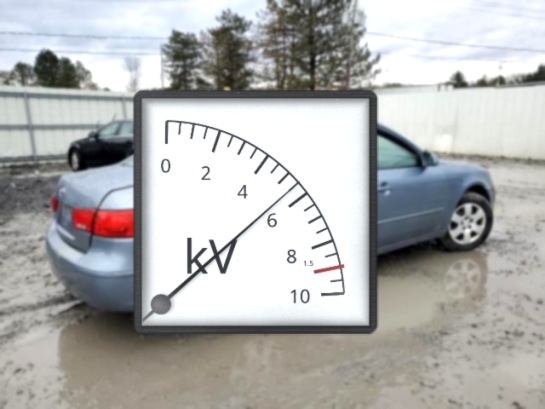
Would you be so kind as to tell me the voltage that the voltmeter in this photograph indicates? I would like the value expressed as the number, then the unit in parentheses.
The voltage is 5.5 (kV)
